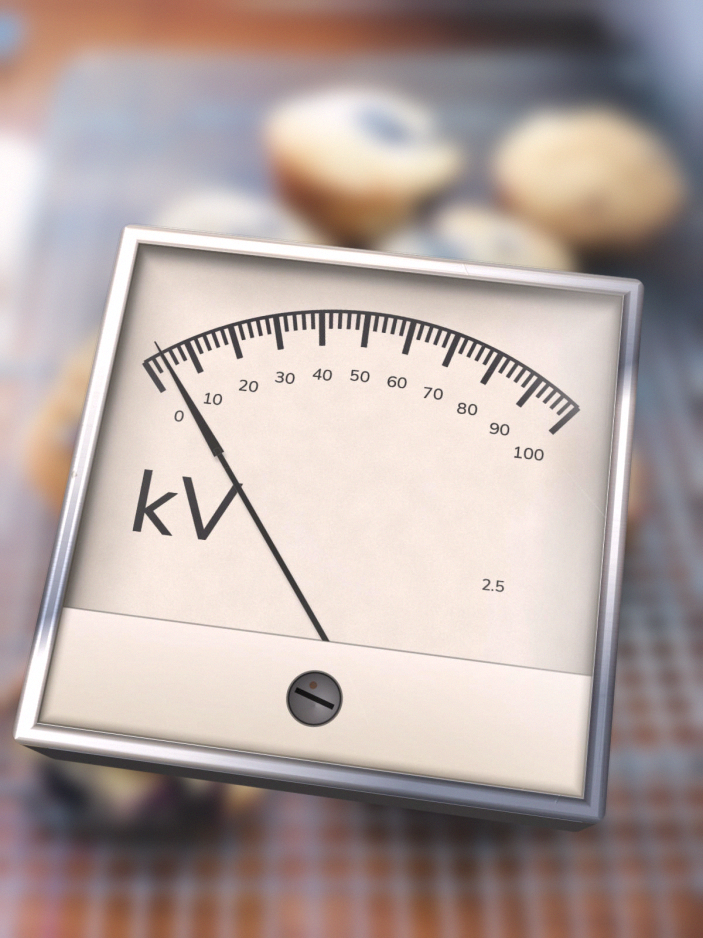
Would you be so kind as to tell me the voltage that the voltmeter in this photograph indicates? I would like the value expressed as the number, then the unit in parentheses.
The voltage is 4 (kV)
